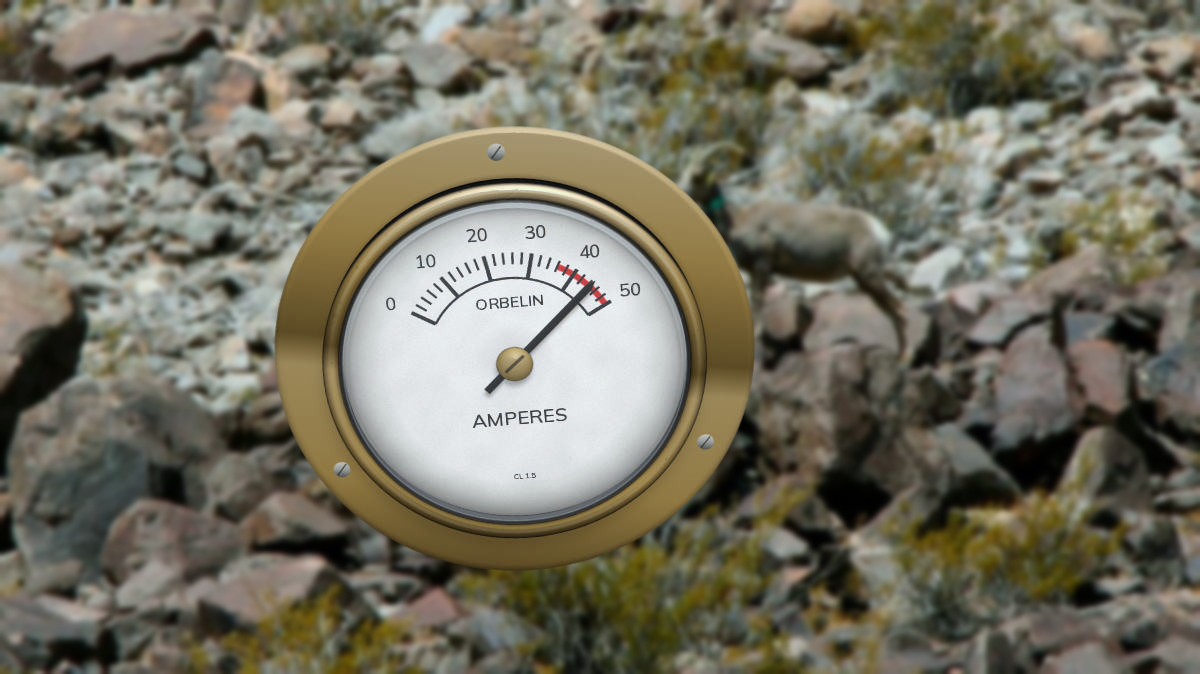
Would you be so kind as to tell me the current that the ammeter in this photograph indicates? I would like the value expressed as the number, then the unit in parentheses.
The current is 44 (A)
